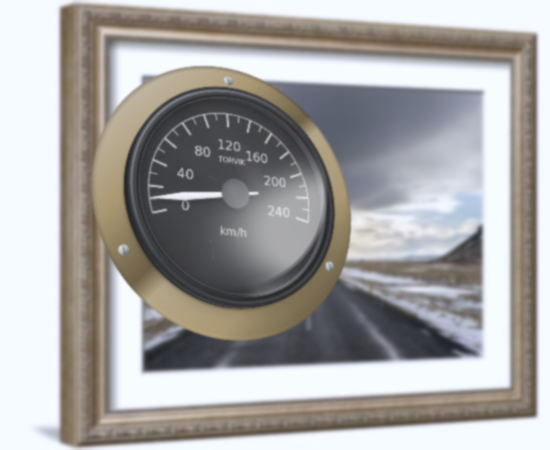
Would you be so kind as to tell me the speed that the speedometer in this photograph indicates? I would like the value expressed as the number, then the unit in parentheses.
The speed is 10 (km/h)
